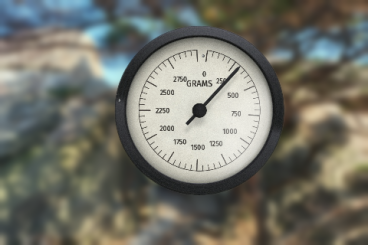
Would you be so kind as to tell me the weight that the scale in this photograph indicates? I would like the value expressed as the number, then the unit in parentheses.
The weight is 300 (g)
